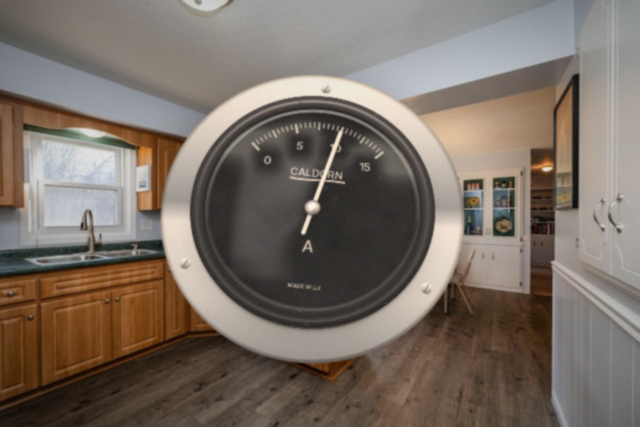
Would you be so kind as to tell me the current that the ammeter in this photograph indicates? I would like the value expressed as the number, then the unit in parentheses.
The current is 10 (A)
